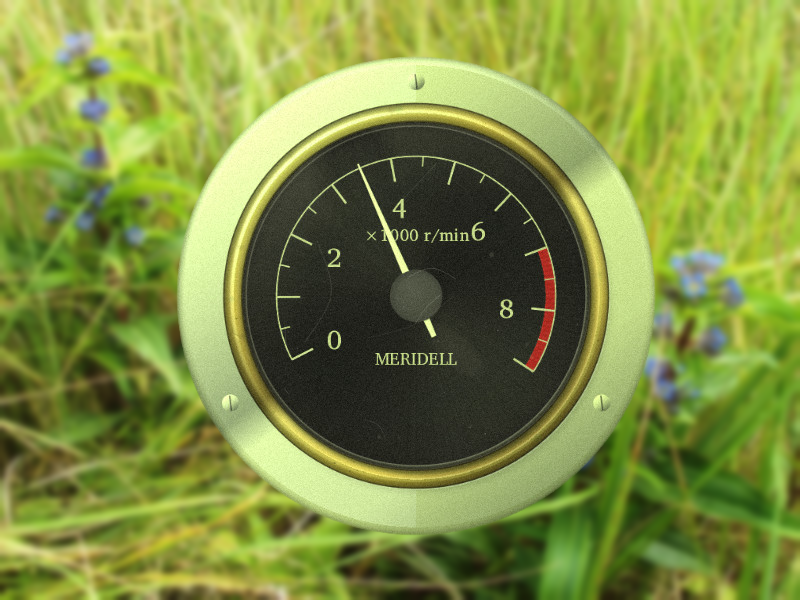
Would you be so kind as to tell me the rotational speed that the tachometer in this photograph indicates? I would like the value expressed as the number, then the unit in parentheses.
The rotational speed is 3500 (rpm)
